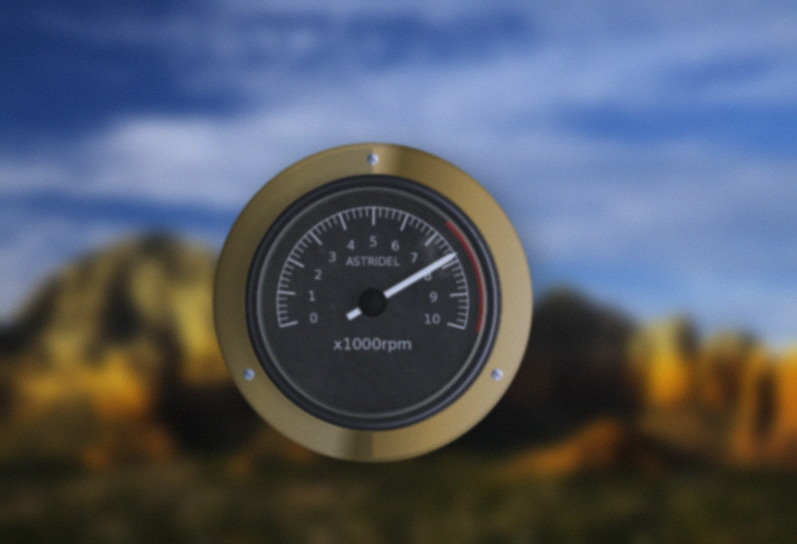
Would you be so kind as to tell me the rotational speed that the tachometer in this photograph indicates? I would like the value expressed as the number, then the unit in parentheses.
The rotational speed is 7800 (rpm)
